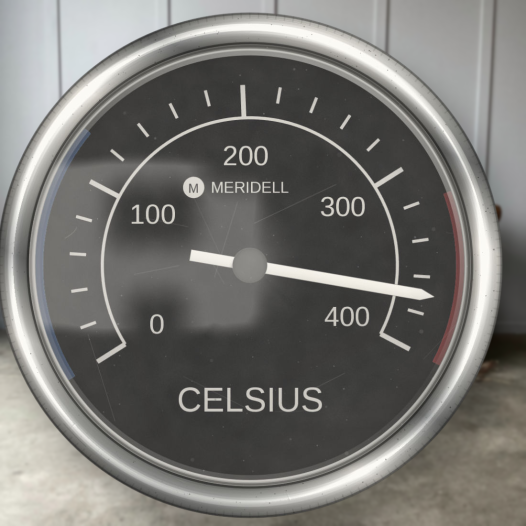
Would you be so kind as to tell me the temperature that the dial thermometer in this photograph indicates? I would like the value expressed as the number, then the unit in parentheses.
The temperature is 370 (°C)
